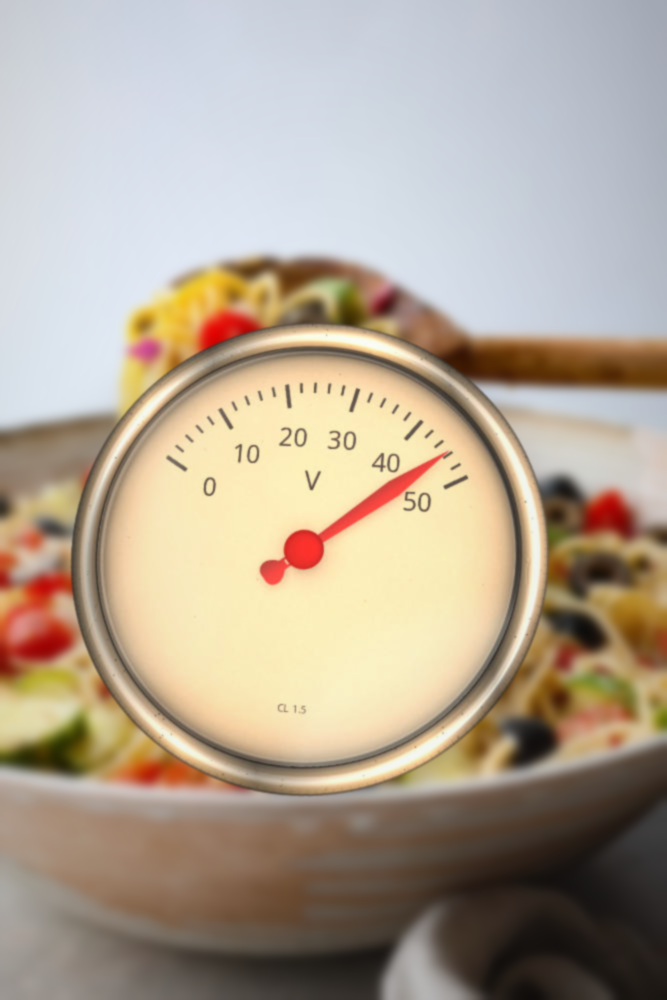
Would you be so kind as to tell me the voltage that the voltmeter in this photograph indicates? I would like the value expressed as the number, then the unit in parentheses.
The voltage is 46 (V)
